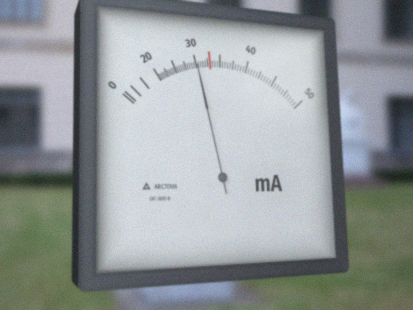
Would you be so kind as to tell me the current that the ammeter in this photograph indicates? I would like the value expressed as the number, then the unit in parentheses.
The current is 30 (mA)
